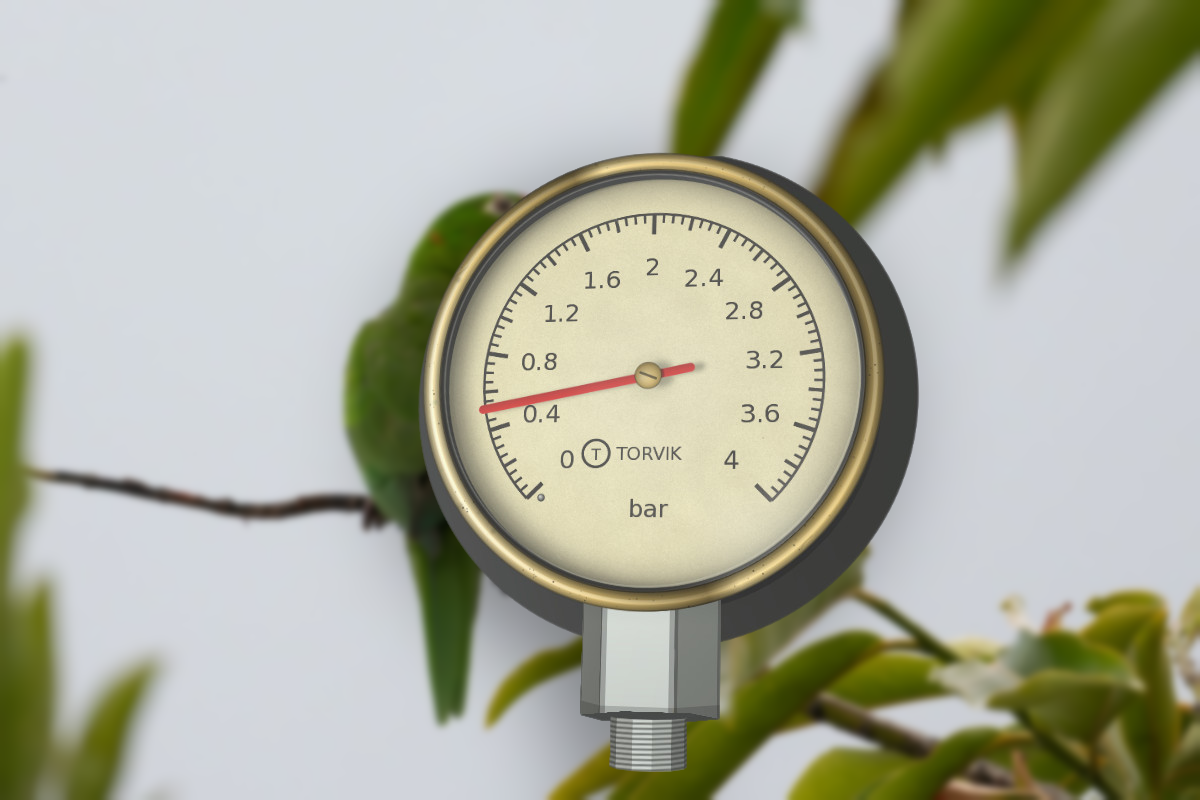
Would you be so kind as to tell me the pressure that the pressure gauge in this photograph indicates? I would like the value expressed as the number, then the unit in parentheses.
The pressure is 0.5 (bar)
